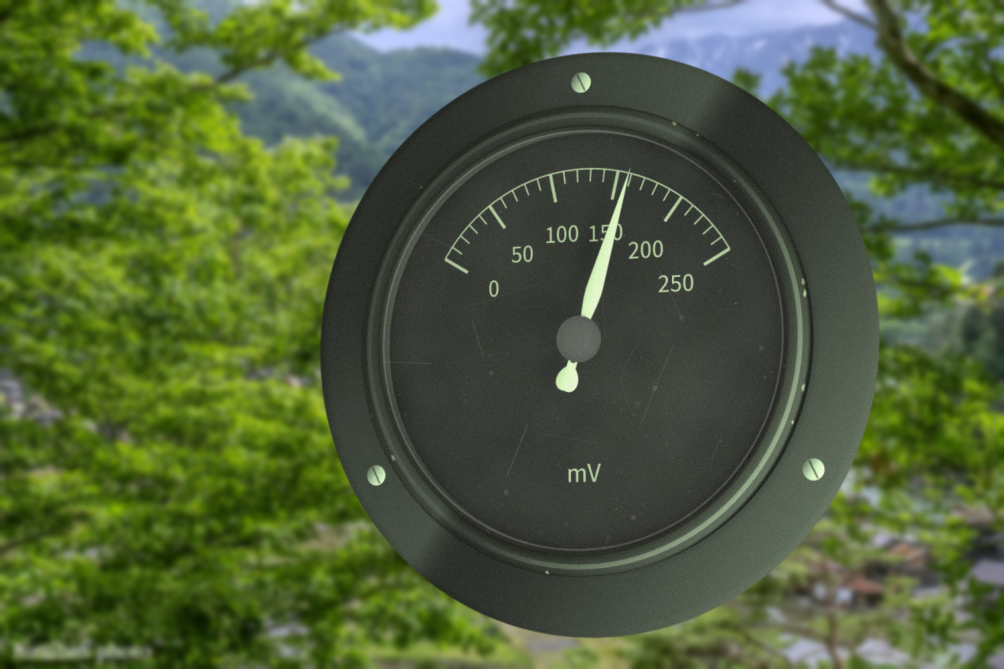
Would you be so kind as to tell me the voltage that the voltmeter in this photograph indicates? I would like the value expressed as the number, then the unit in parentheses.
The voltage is 160 (mV)
